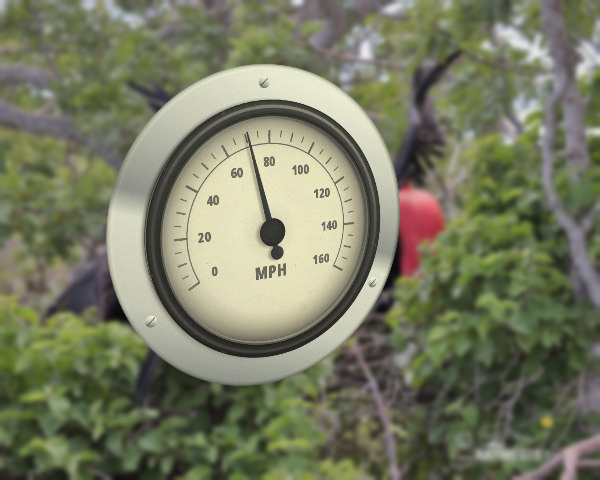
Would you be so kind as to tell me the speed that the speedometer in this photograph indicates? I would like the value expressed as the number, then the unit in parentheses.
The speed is 70 (mph)
